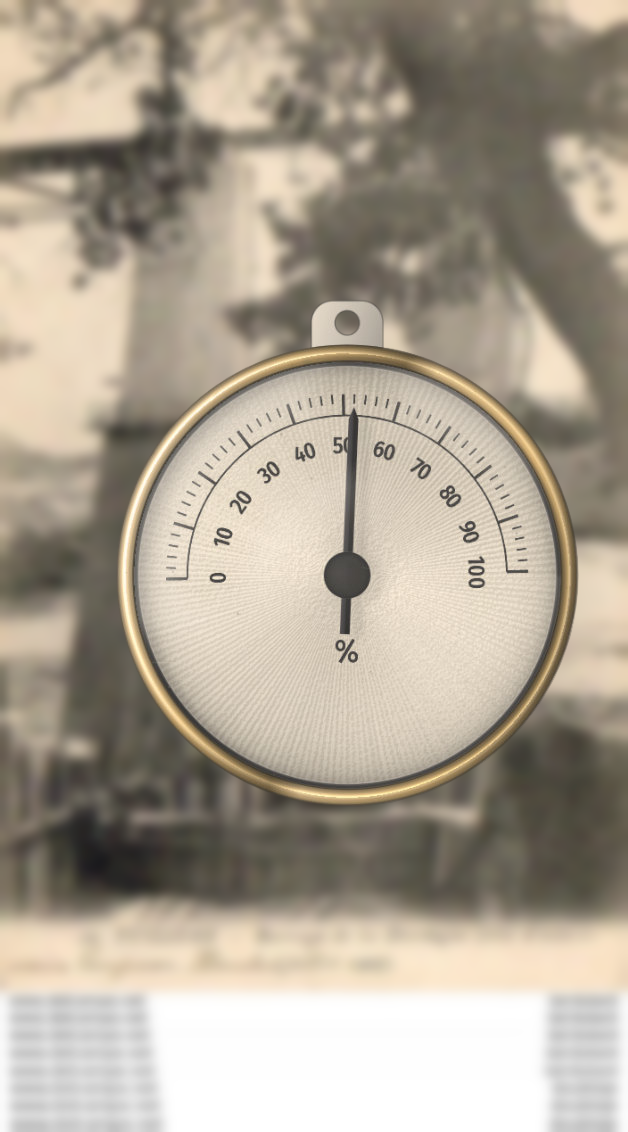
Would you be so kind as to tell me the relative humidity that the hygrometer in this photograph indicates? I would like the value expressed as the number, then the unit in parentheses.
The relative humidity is 52 (%)
